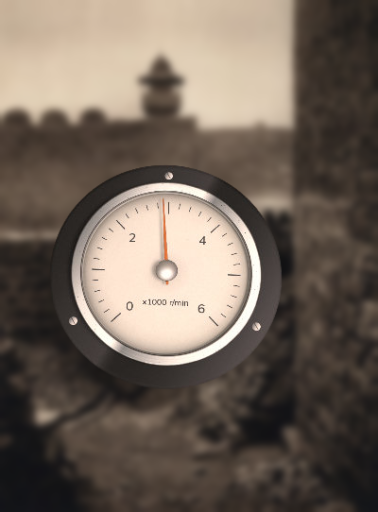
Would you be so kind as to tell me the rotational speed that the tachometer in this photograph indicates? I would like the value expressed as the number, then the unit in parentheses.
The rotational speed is 2900 (rpm)
